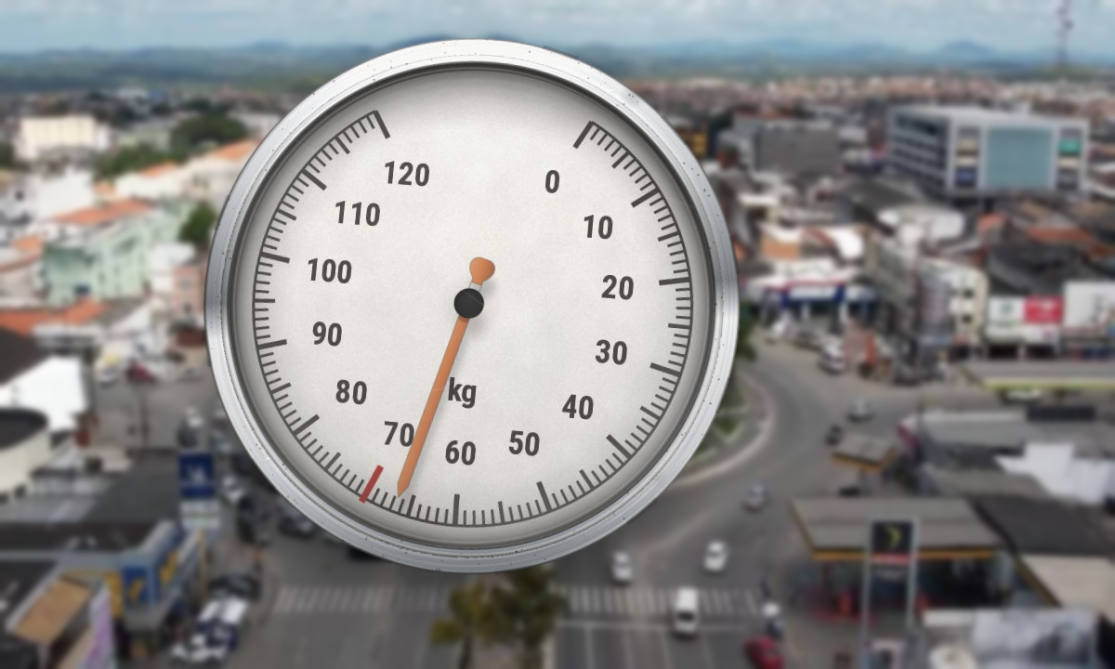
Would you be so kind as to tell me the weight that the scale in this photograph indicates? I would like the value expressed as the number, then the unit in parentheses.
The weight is 66.5 (kg)
